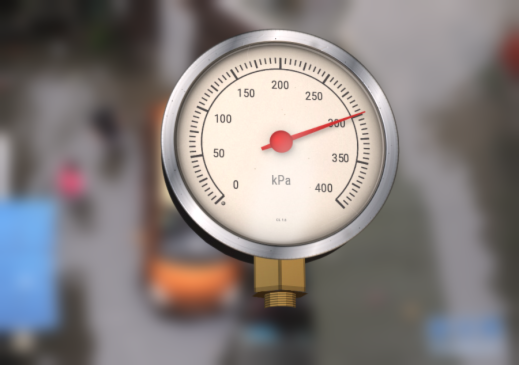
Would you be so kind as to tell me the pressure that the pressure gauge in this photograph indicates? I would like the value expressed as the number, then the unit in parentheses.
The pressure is 300 (kPa)
